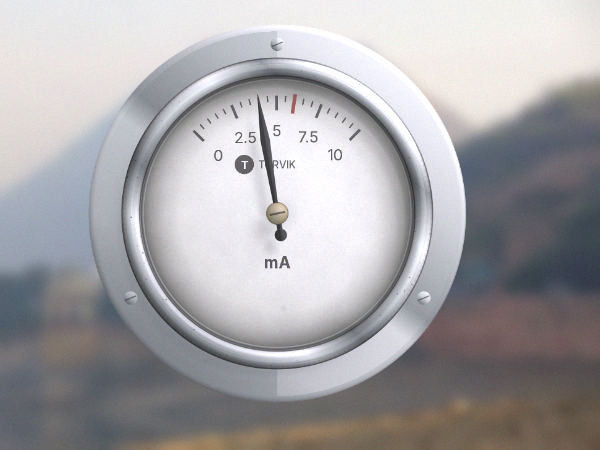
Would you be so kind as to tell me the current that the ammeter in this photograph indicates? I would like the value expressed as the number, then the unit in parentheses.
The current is 4 (mA)
